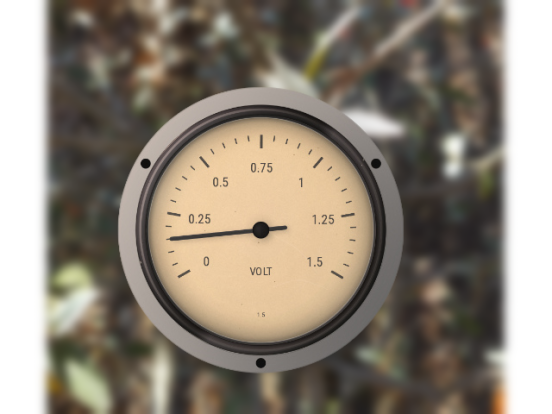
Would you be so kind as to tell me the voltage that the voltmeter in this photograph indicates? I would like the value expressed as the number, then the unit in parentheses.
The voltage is 0.15 (V)
